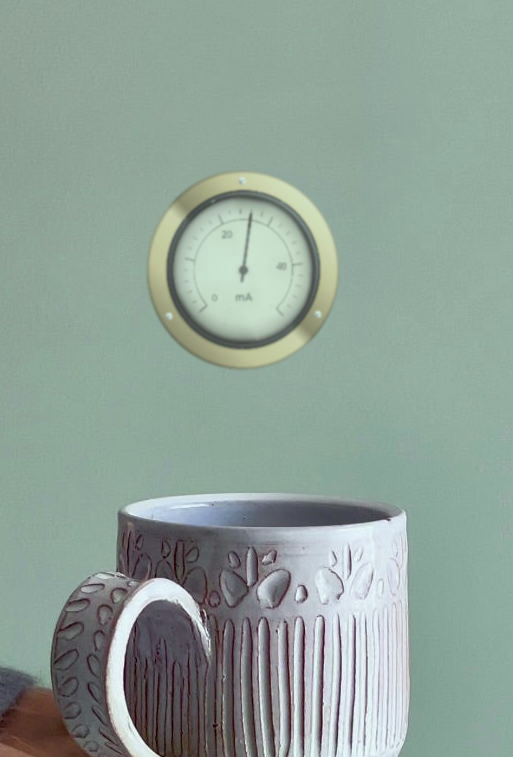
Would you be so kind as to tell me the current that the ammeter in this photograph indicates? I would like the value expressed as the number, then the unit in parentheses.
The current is 26 (mA)
